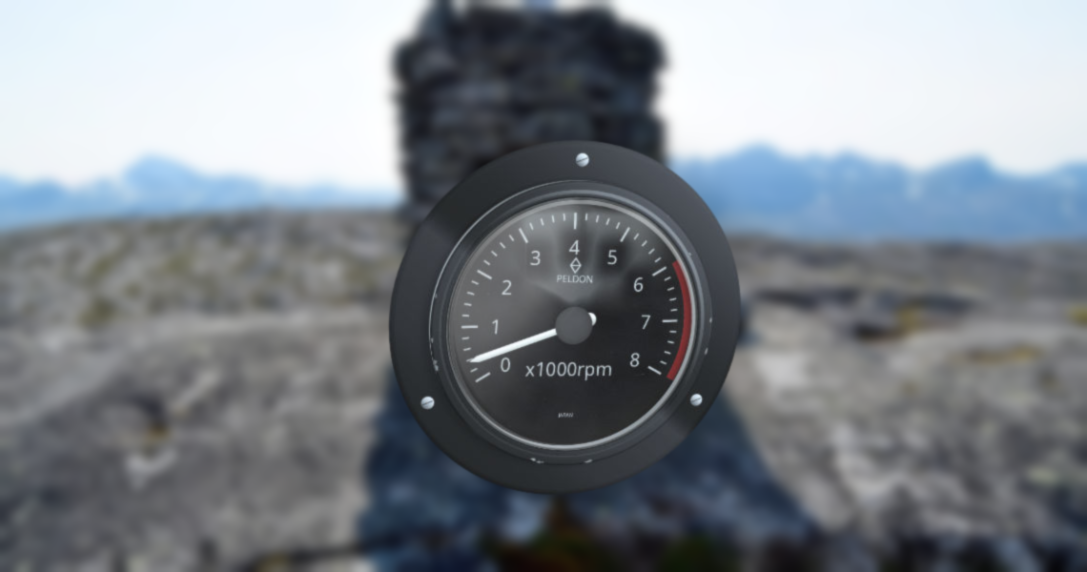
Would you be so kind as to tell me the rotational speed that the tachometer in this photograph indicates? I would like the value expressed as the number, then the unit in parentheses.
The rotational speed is 400 (rpm)
